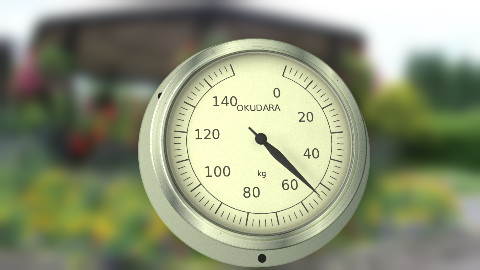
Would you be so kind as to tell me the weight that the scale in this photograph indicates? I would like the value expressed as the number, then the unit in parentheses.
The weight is 54 (kg)
